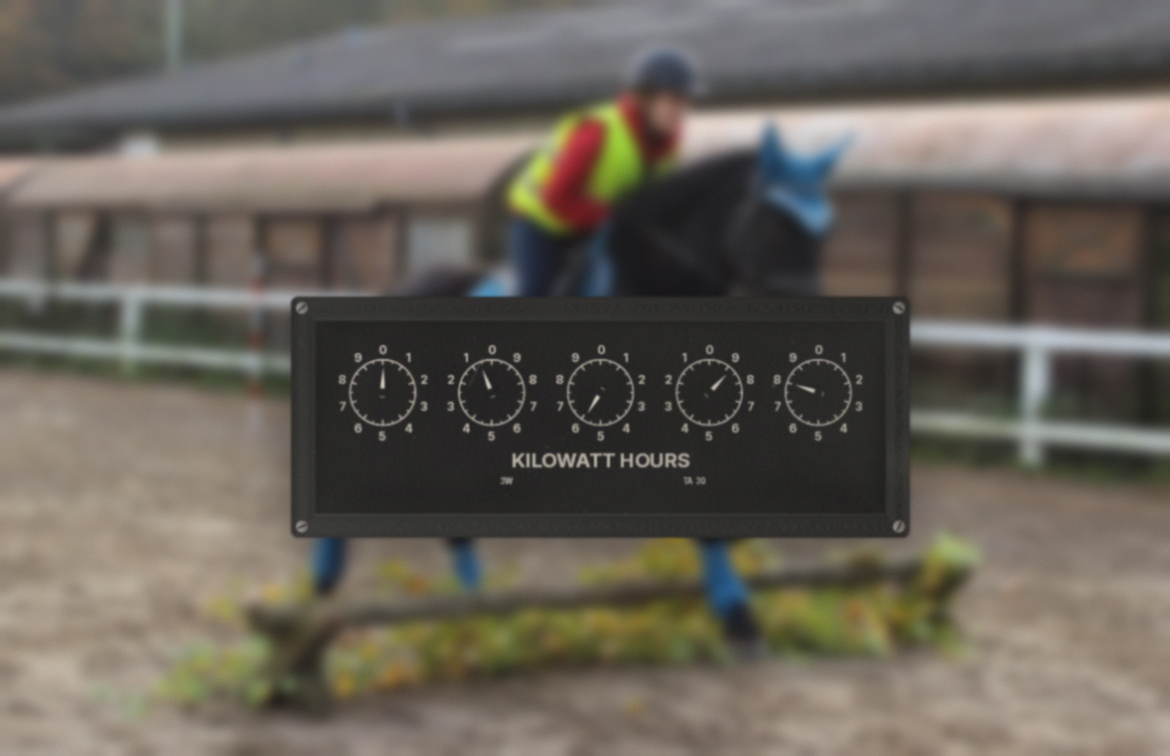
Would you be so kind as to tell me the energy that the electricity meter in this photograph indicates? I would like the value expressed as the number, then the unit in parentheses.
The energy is 588 (kWh)
